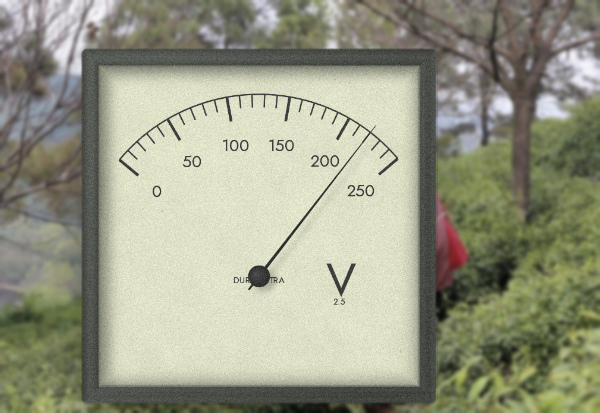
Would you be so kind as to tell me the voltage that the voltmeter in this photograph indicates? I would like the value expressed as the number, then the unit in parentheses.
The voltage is 220 (V)
